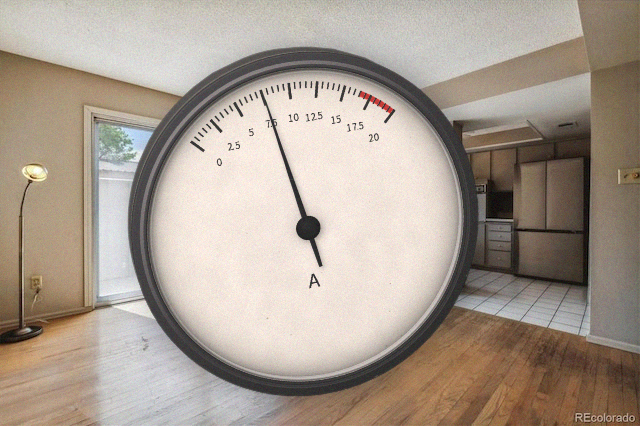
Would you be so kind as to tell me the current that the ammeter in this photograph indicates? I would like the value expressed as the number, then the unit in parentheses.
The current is 7.5 (A)
